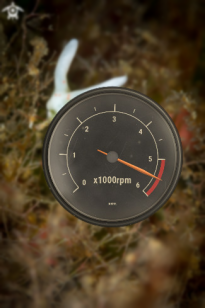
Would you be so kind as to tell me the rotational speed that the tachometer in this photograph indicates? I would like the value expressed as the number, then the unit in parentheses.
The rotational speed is 5500 (rpm)
